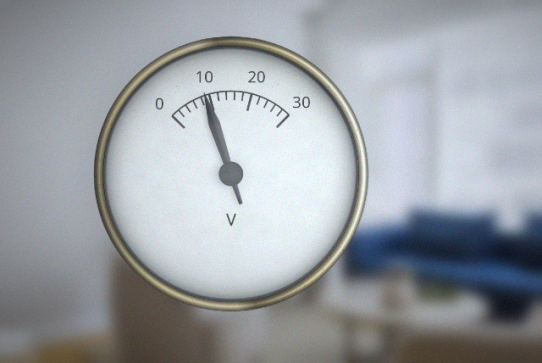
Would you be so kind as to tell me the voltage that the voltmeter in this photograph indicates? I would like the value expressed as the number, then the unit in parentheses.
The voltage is 9 (V)
